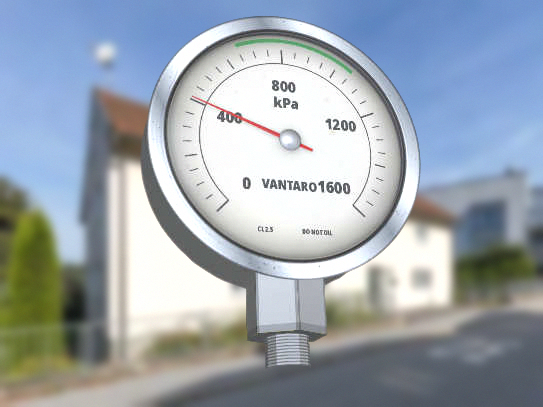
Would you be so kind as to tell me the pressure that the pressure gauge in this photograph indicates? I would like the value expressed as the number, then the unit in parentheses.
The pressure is 400 (kPa)
